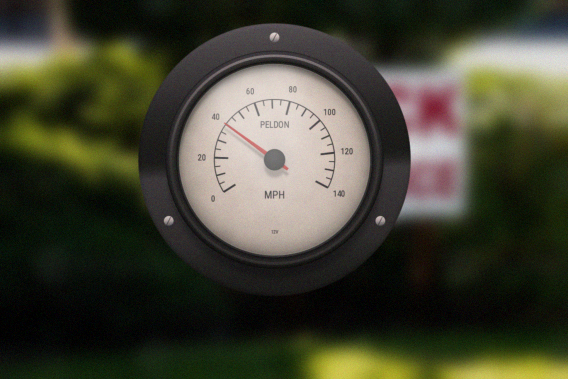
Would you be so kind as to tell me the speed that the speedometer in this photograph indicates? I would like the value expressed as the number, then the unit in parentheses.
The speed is 40 (mph)
